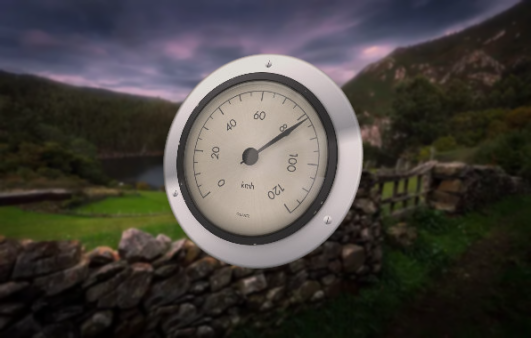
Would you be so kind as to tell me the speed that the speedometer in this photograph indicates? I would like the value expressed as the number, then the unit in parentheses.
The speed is 82.5 (km/h)
